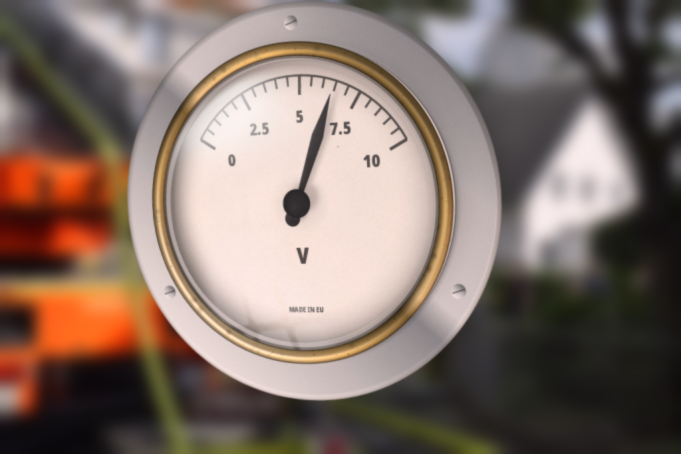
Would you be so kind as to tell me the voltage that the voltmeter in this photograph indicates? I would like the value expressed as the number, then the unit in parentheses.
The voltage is 6.5 (V)
